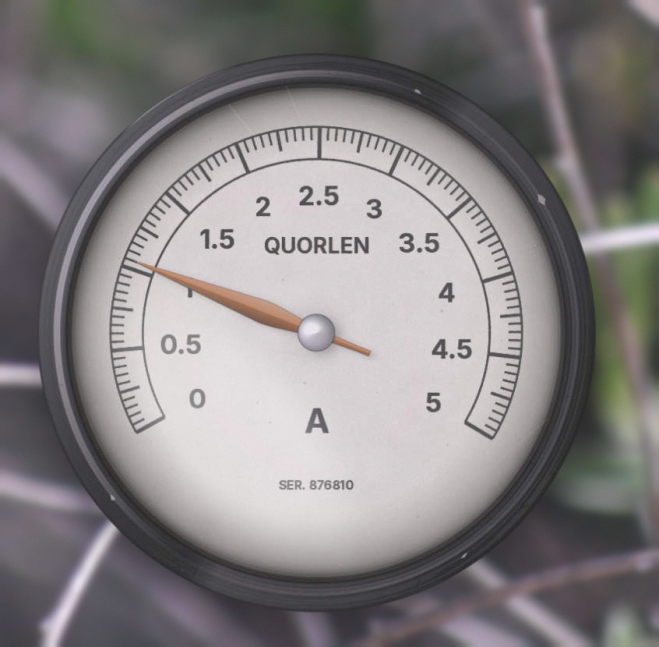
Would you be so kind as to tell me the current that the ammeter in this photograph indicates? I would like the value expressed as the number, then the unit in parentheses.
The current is 1.05 (A)
